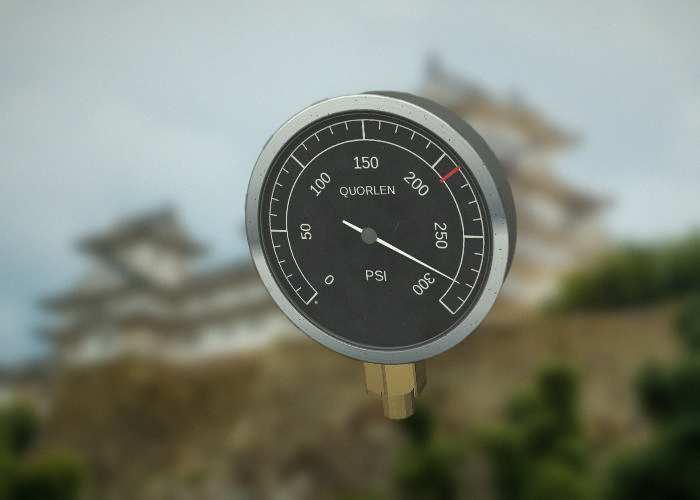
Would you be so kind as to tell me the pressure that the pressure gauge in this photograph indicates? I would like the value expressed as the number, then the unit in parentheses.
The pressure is 280 (psi)
